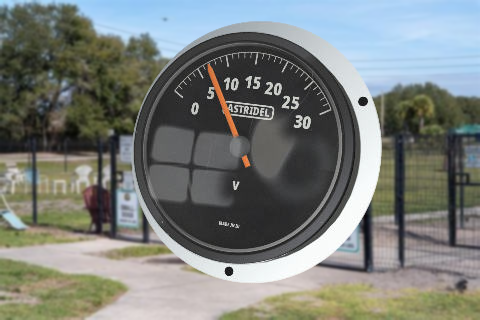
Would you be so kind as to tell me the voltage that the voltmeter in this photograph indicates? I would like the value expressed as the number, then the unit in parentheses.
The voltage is 7 (V)
